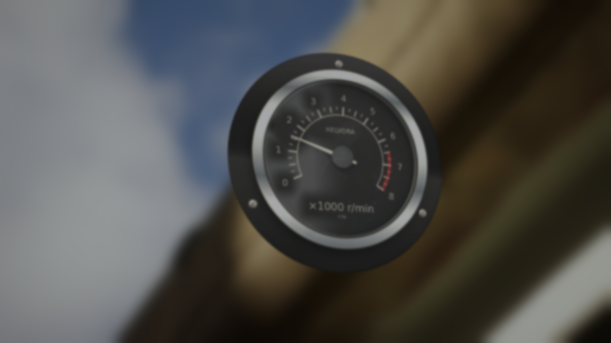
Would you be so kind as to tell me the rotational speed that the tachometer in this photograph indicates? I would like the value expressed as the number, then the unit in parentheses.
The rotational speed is 1500 (rpm)
